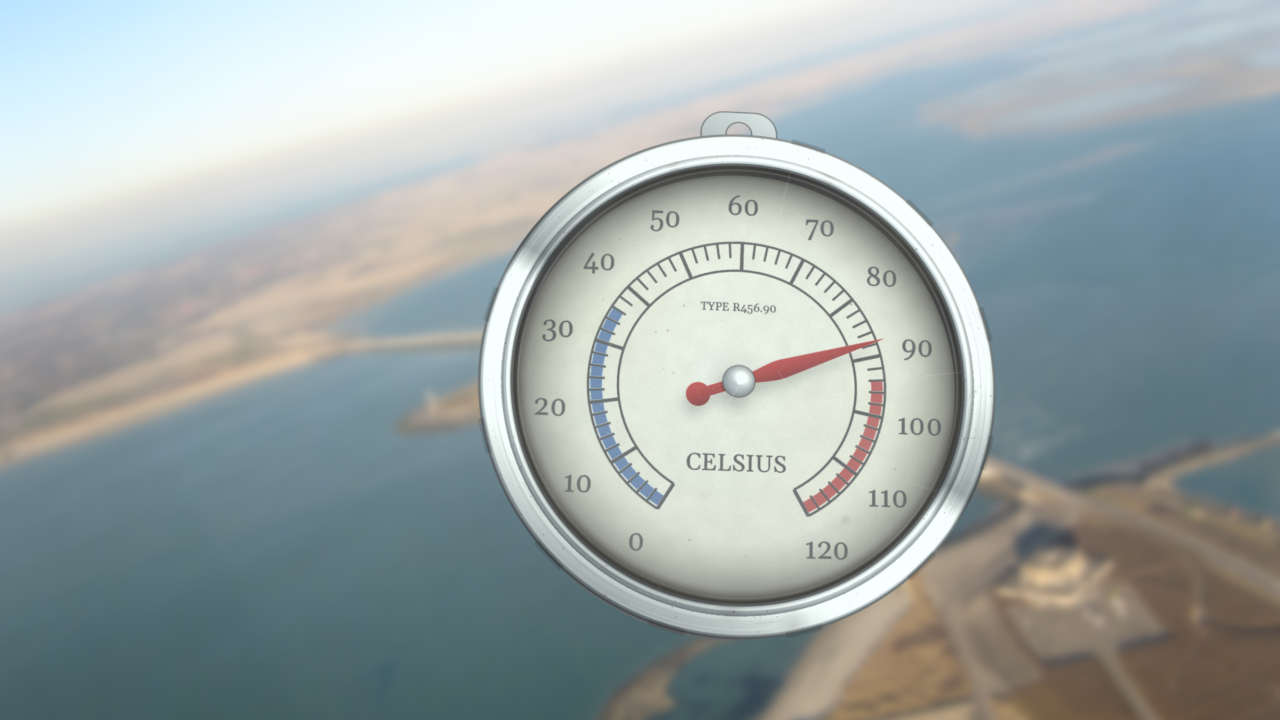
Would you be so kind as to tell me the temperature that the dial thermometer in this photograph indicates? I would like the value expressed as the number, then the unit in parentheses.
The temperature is 88 (°C)
